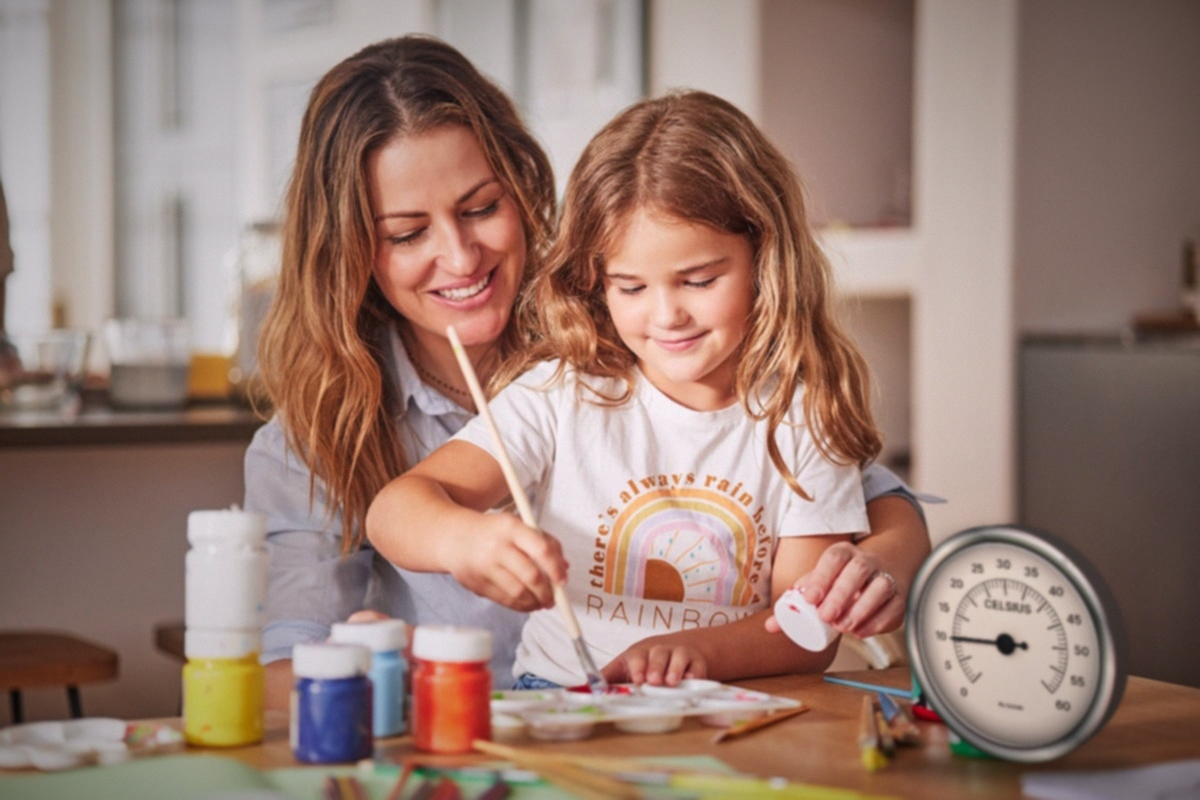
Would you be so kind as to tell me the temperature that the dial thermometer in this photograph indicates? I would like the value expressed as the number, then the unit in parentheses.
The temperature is 10 (°C)
